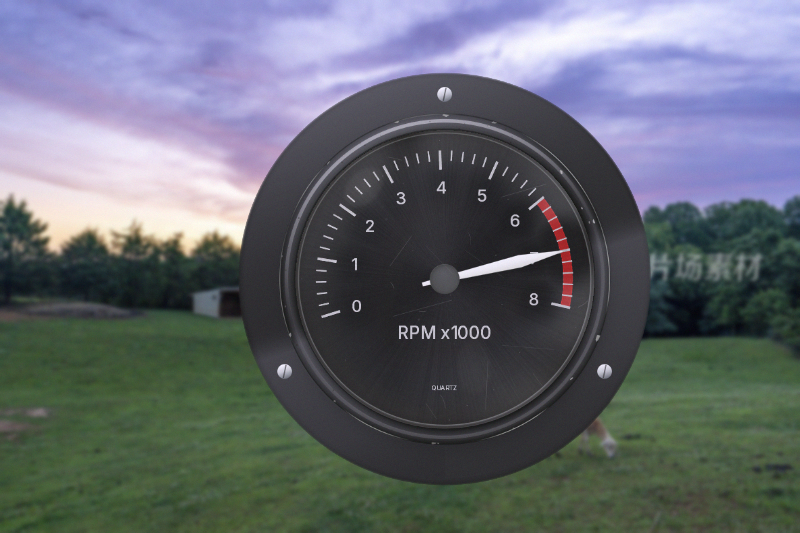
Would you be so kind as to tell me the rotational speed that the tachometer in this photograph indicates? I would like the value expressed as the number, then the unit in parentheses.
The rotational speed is 7000 (rpm)
